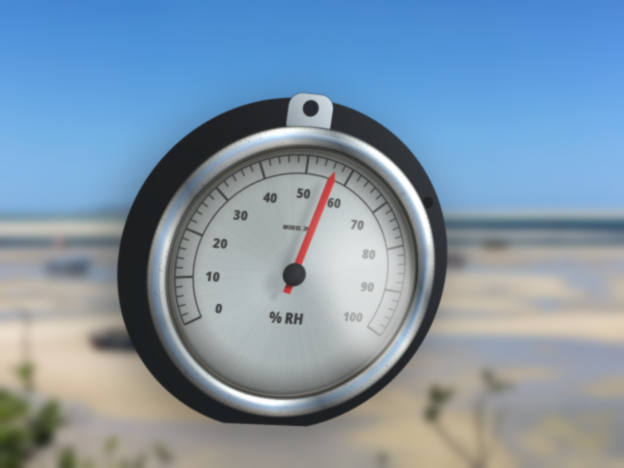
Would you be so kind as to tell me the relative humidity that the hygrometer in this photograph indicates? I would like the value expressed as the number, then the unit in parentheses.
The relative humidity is 56 (%)
